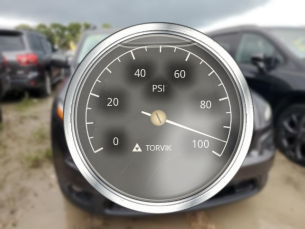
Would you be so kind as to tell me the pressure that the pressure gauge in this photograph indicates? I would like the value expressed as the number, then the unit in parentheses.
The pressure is 95 (psi)
